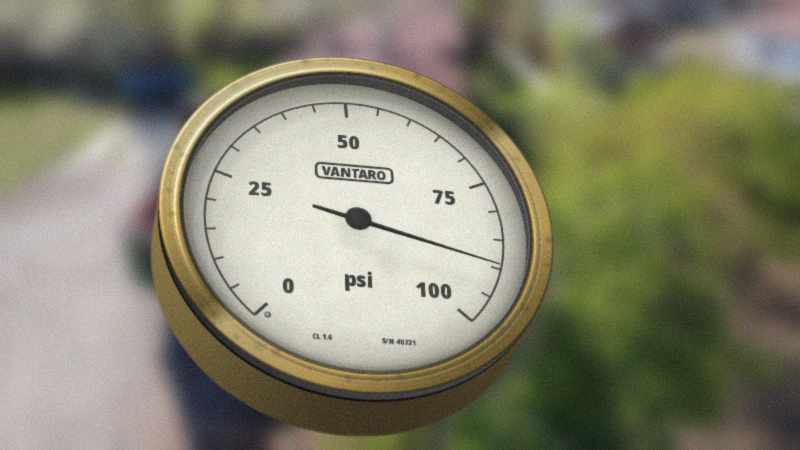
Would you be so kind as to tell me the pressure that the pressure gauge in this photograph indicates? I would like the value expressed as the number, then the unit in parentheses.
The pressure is 90 (psi)
